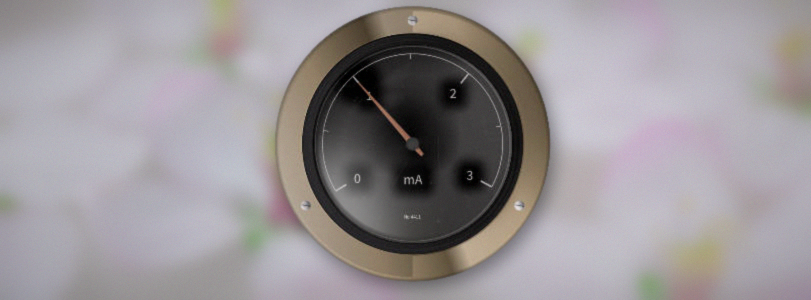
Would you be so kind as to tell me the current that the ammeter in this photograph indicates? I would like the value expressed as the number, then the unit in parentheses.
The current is 1 (mA)
